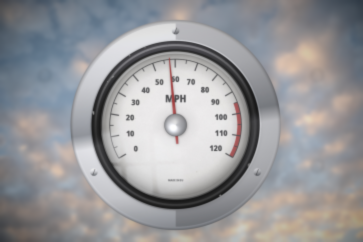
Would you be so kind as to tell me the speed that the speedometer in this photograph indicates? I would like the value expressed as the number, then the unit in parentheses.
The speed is 57.5 (mph)
